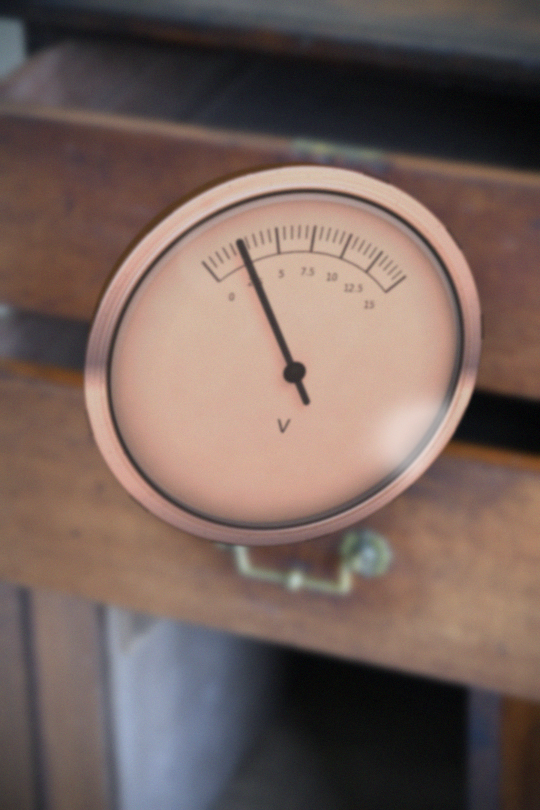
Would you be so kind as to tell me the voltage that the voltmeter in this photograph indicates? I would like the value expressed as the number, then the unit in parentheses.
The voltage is 2.5 (V)
